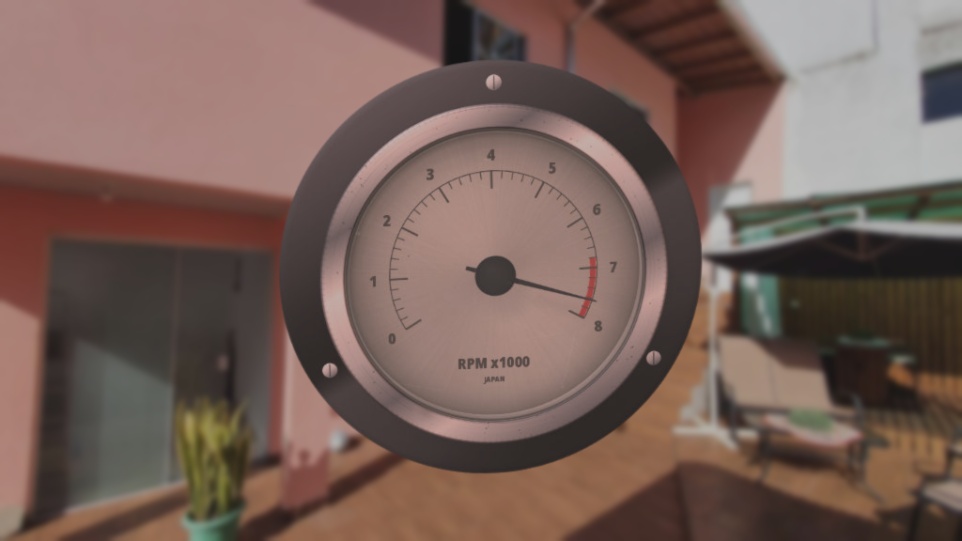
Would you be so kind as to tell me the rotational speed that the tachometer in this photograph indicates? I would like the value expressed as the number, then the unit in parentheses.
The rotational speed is 7600 (rpm)
